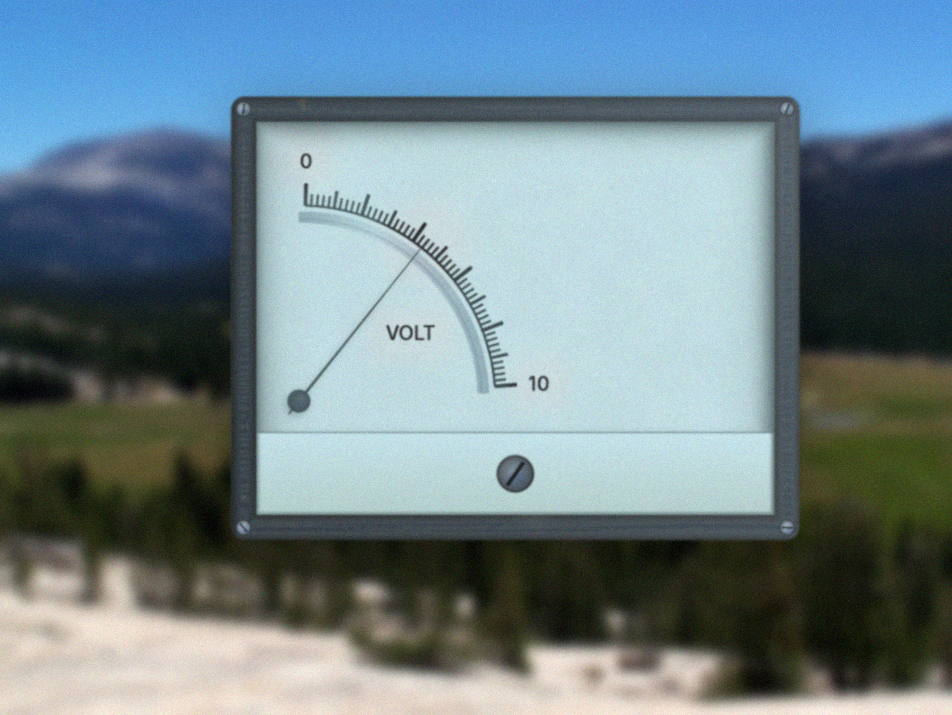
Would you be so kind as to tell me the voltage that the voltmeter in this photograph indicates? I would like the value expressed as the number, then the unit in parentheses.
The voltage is 4.4 (V)
